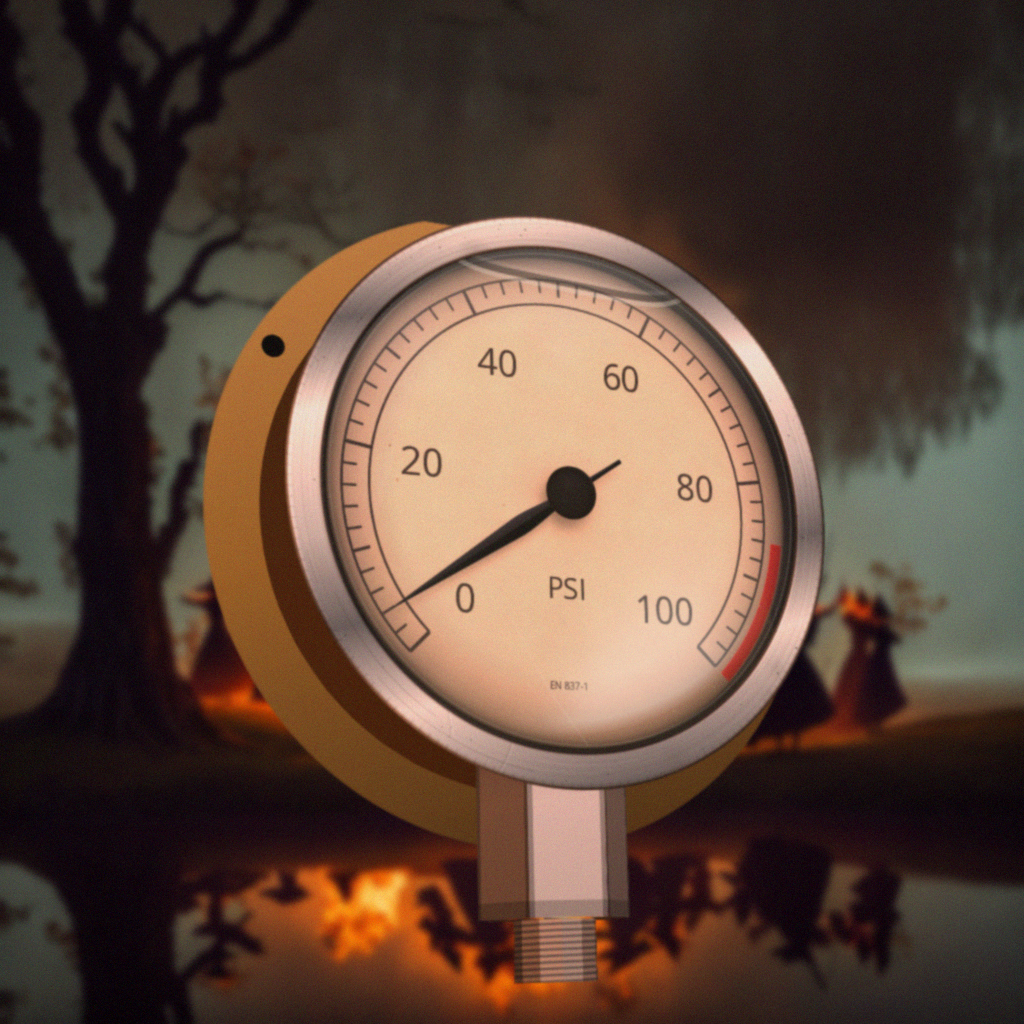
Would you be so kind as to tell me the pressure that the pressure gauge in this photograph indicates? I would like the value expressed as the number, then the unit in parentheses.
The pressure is 4 (psi)
